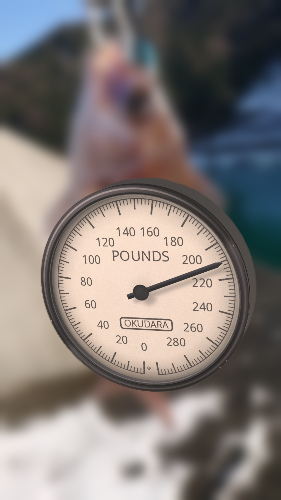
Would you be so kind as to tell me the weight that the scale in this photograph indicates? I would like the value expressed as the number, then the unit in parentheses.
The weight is 210 (lb)
